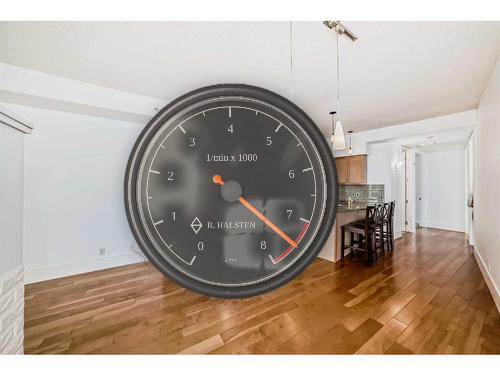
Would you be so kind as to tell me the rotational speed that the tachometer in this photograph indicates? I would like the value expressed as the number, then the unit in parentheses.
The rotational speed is 7500 (rpm)
